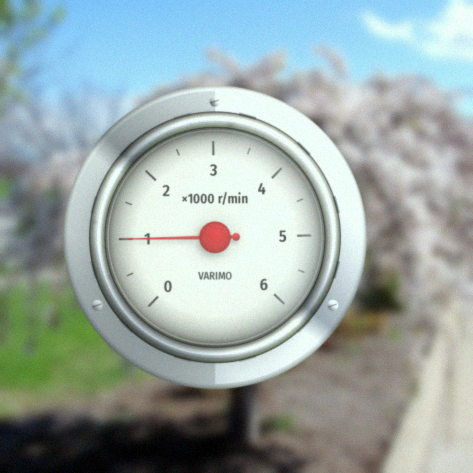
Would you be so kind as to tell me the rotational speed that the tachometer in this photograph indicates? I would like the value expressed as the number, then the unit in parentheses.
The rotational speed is 1000 (rpm)
